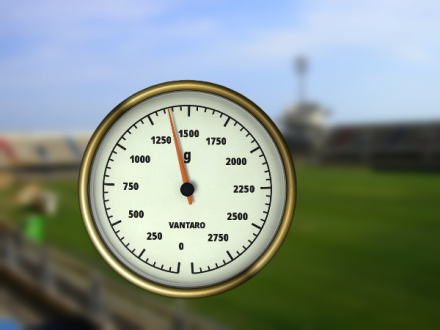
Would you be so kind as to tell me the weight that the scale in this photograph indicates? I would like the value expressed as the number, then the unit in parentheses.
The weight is 1375 (g)
